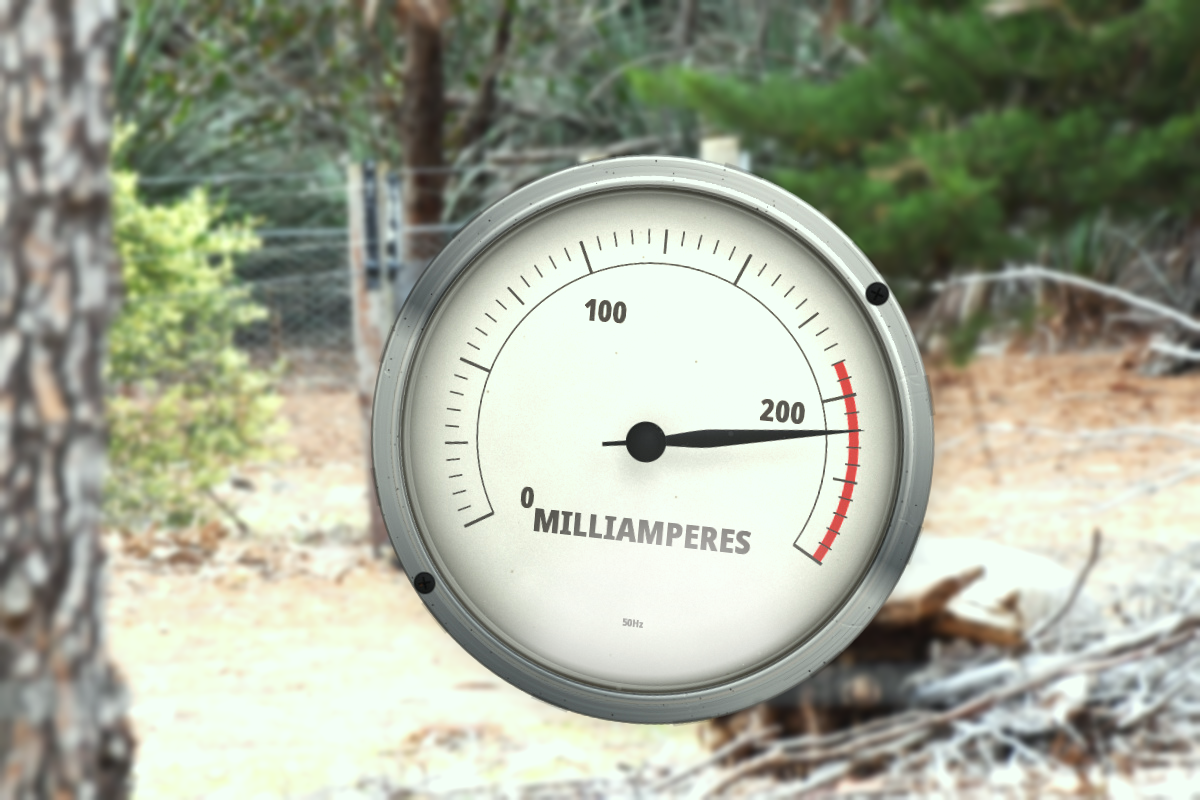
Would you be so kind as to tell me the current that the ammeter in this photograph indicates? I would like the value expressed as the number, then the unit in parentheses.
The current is 210 (mA)
